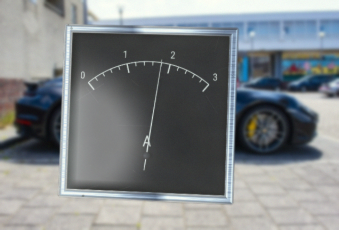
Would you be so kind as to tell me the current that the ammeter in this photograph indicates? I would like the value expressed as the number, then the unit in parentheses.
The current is 1.8 (A)
